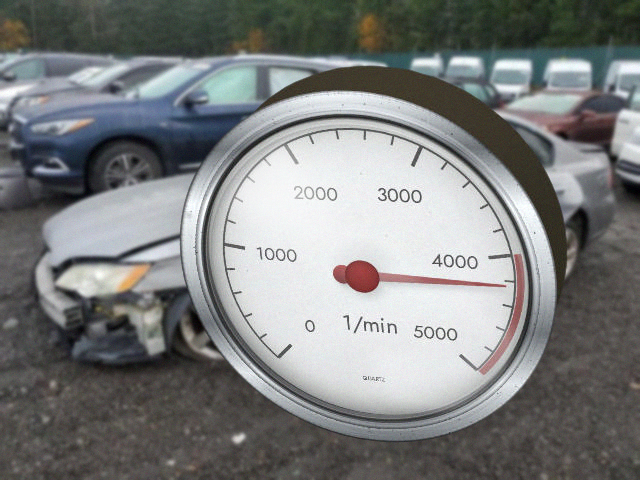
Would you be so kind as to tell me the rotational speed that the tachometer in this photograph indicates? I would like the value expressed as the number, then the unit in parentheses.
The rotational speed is 4200 (rpm)
